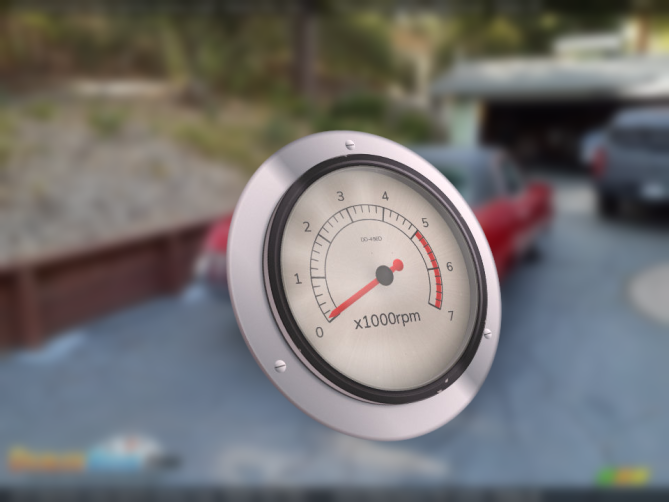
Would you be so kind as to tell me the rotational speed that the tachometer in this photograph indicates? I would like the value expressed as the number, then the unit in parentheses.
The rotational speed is 100 (rpm)
